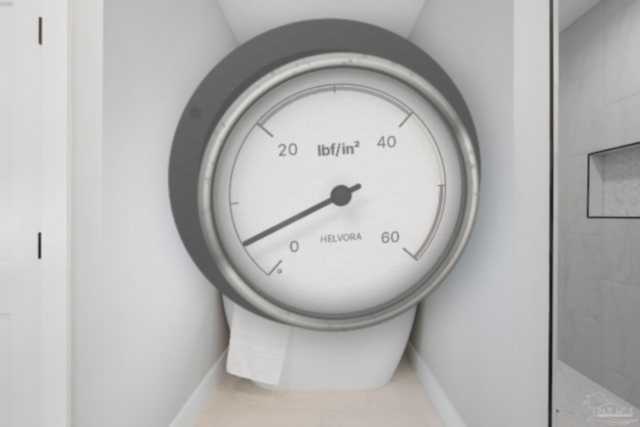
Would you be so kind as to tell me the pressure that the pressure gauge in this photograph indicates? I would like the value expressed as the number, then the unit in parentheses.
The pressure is 5 (psi)
